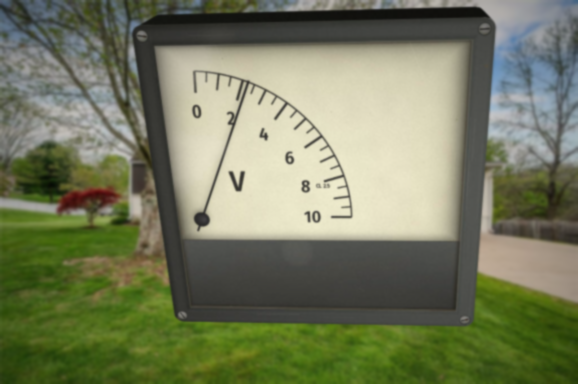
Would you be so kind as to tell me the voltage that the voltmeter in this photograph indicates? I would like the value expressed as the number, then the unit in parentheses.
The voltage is 2.25 (V)
